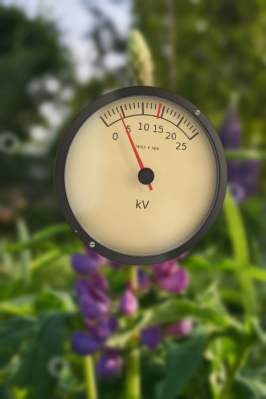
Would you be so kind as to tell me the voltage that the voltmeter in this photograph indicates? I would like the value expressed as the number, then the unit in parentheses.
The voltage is 4 (kV)
